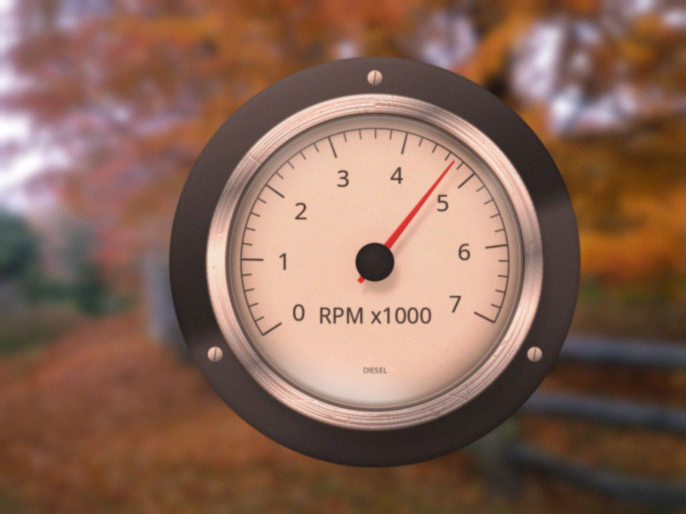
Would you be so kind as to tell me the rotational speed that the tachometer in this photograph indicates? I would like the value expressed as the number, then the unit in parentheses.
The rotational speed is 4700 (rpm)
